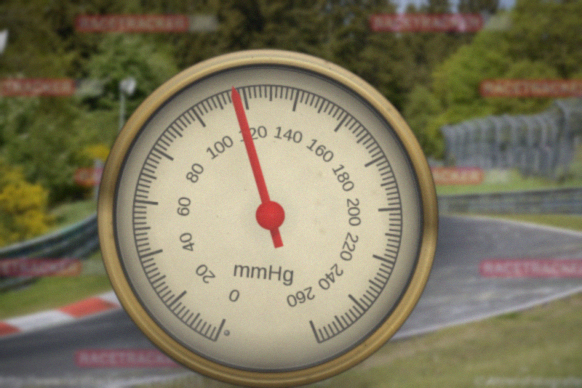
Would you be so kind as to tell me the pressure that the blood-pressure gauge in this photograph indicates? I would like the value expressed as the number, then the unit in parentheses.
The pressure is 116 (mmHg)
